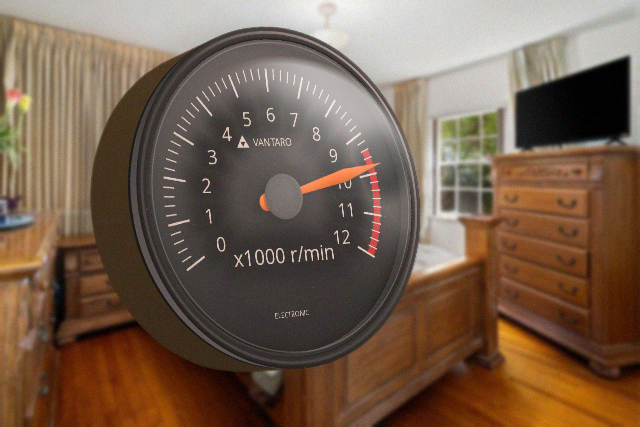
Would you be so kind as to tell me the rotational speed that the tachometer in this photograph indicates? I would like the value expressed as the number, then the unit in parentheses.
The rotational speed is 9800 (rpm)
